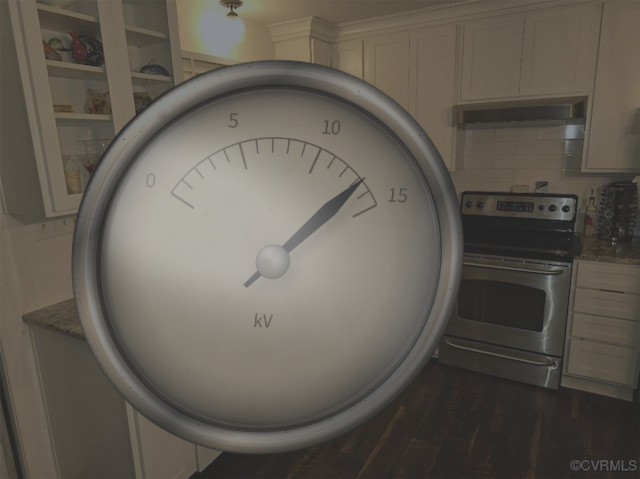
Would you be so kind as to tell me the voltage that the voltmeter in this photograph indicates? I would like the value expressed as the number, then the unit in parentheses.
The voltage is 13 (kV)
